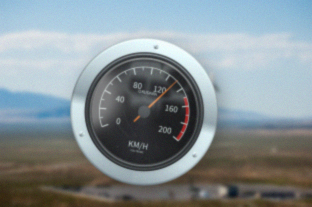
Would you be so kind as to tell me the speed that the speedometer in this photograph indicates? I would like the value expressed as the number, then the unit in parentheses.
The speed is 130 (km/h)
